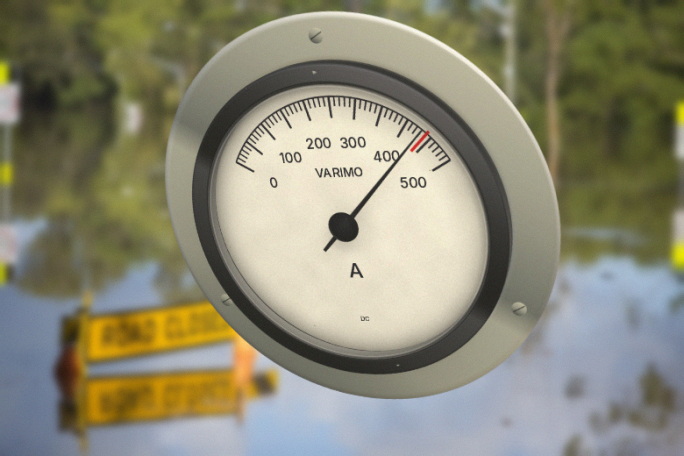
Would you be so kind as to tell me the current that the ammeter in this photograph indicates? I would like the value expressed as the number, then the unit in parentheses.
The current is 430 (A)
